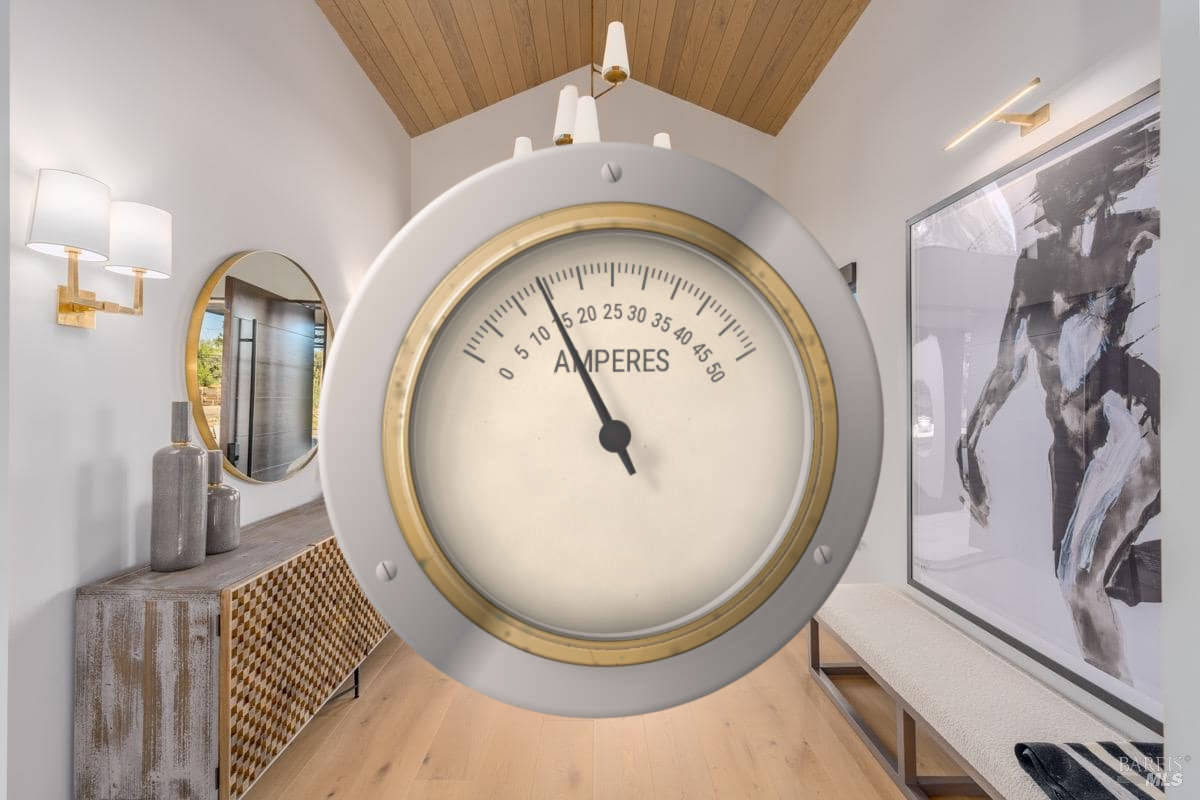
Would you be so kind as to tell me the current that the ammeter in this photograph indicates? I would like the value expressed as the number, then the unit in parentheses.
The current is 14 (A)
